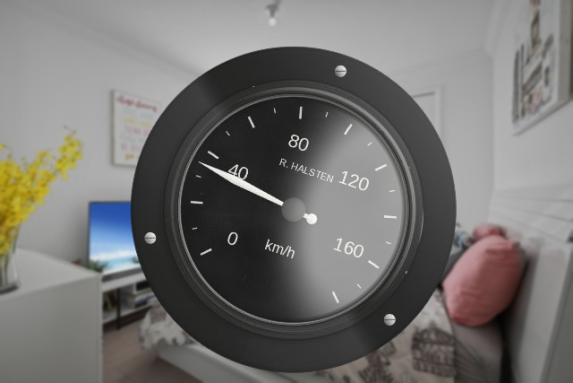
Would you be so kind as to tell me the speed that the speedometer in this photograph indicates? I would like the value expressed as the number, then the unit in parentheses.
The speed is 35 (km/h)
